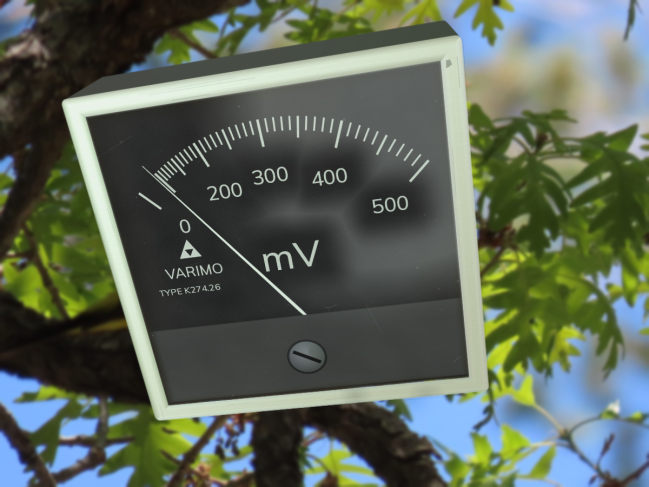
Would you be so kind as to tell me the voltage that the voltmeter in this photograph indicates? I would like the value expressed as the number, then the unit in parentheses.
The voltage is 100 (mV)
